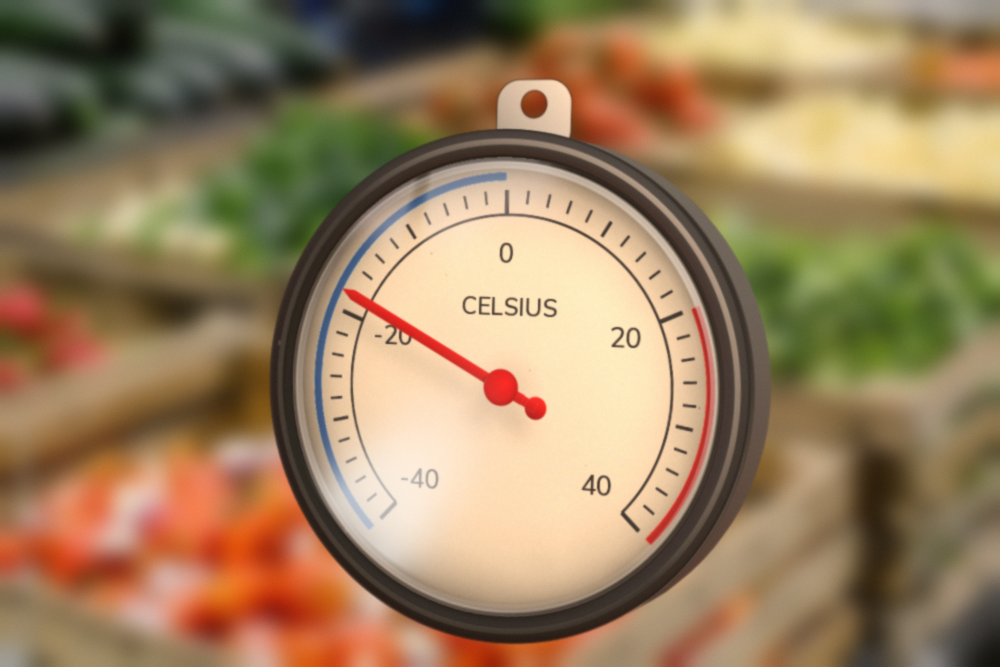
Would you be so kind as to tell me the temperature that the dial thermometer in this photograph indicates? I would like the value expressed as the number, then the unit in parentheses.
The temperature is -18 (°C)
